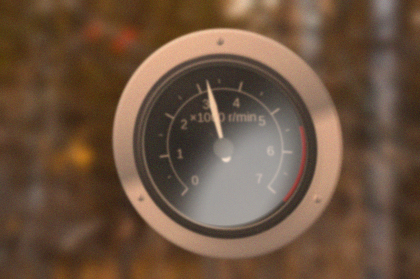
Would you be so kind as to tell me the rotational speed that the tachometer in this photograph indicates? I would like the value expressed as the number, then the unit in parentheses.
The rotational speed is 3250 (rpm)
